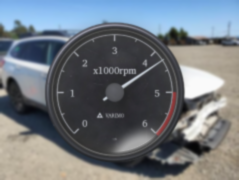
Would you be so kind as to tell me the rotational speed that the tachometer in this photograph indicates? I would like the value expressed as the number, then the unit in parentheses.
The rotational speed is 4250 (rpm)
